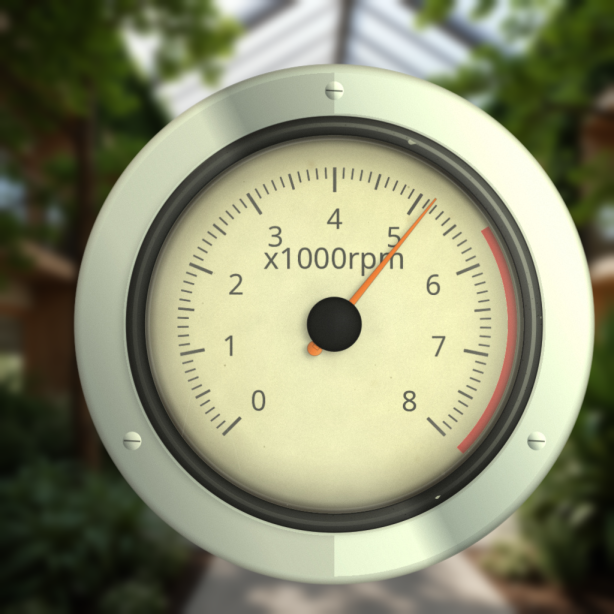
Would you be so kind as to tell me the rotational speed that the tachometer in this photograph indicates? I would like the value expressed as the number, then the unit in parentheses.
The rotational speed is 5150 (rpm)
